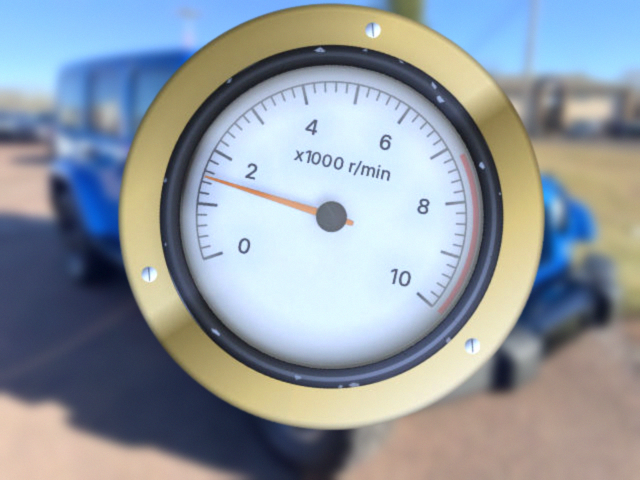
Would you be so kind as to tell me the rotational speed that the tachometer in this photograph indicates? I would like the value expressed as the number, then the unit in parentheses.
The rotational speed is 1500 (rpm)
